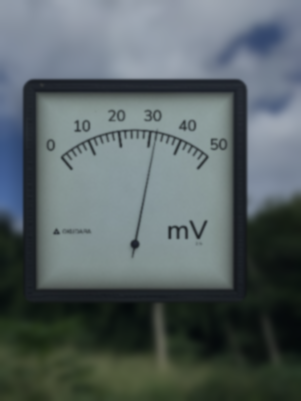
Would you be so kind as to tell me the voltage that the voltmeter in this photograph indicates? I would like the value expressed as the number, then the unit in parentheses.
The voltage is 32 (mV)
